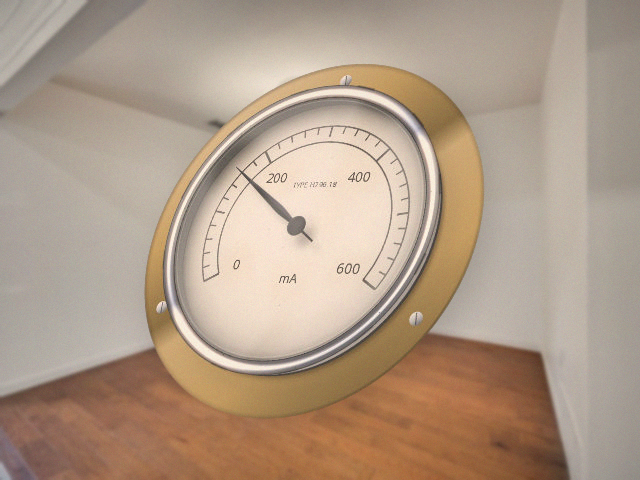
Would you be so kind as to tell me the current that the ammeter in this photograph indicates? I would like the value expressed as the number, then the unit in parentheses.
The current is 160 (mA)
